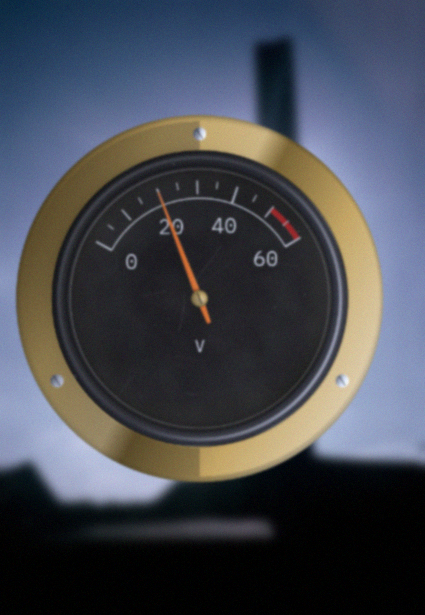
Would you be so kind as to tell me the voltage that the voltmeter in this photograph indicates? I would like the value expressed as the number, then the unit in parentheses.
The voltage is 20 (V)
